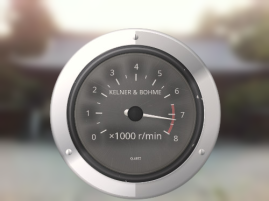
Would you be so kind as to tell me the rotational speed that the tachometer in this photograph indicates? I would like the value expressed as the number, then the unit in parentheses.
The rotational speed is 7250 (rpm)
